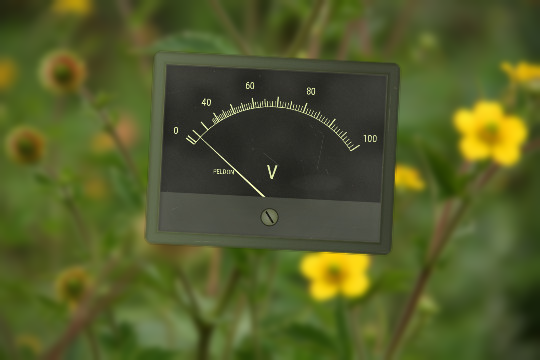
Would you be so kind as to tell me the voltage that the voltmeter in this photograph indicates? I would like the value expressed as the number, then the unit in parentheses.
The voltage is 20 (V)
